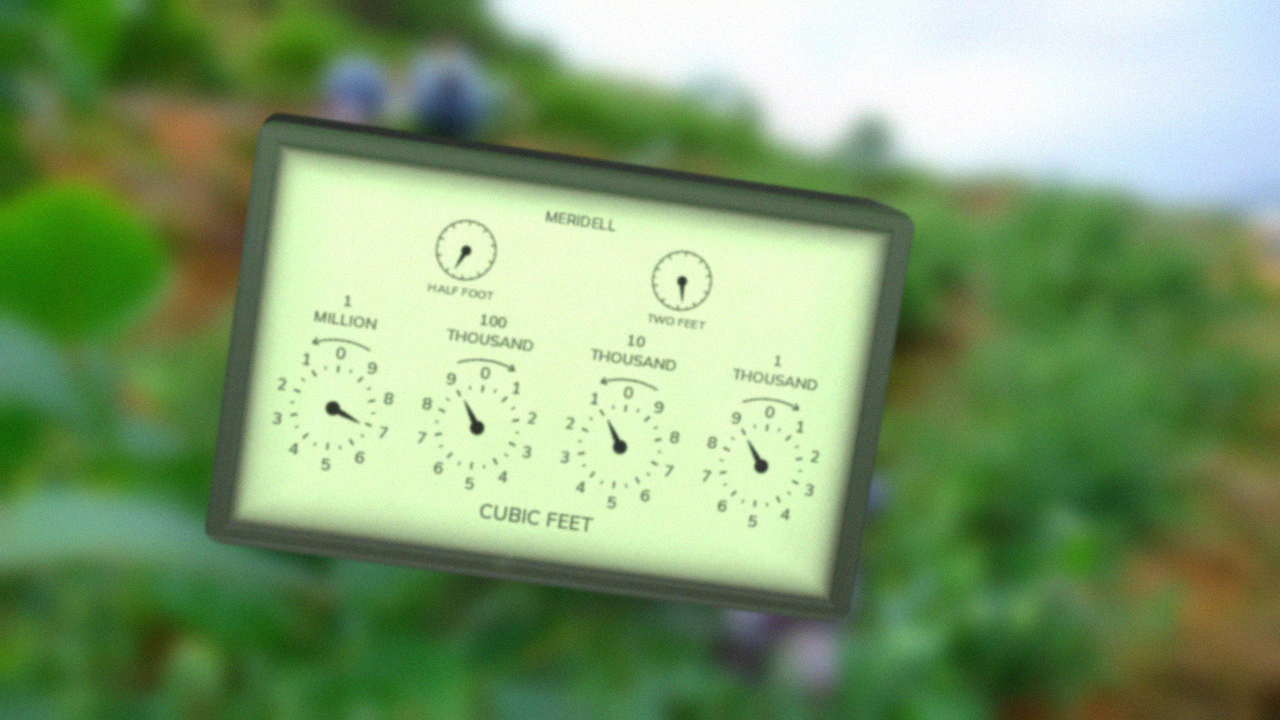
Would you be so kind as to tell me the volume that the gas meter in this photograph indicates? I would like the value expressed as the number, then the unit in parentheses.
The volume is 690900 (ft³)
